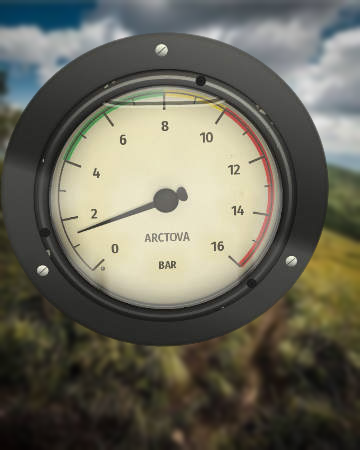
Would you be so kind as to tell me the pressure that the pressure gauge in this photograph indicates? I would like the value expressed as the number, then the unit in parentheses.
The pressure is 1.5 (bar)
